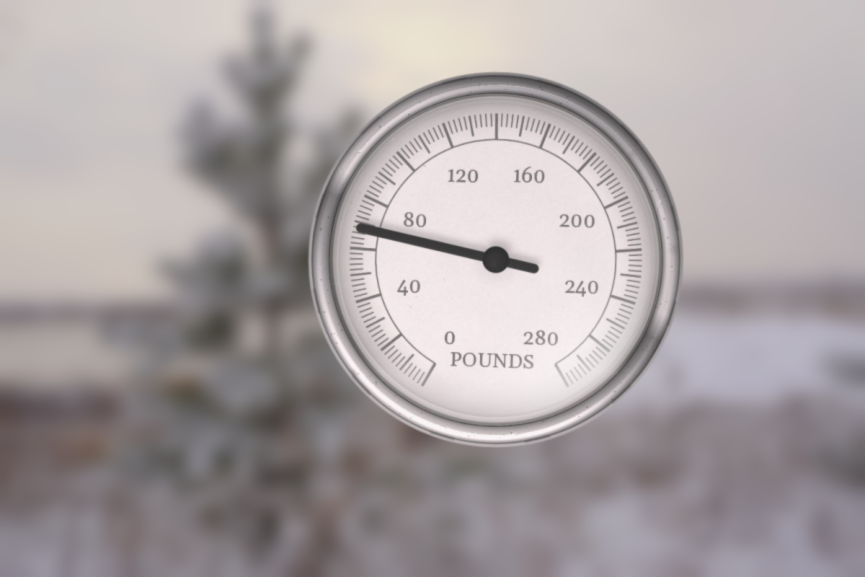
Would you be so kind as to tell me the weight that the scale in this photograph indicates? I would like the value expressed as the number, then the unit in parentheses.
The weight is 68 (lb)
